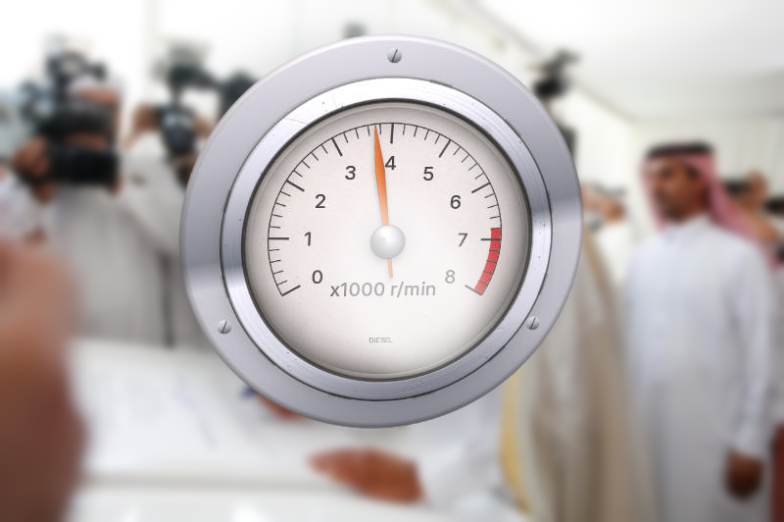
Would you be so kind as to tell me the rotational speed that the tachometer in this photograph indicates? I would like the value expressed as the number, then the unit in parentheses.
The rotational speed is 3700 (rpm)
